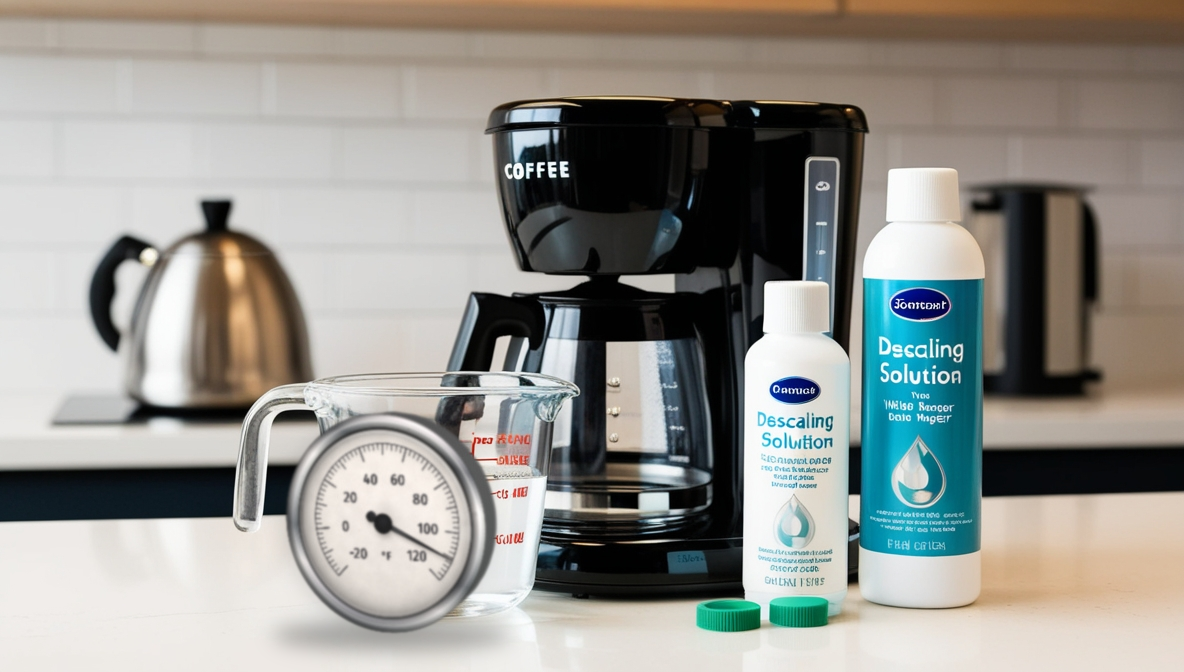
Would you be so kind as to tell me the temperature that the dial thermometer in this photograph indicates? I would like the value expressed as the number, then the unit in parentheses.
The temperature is 110 (°F)
